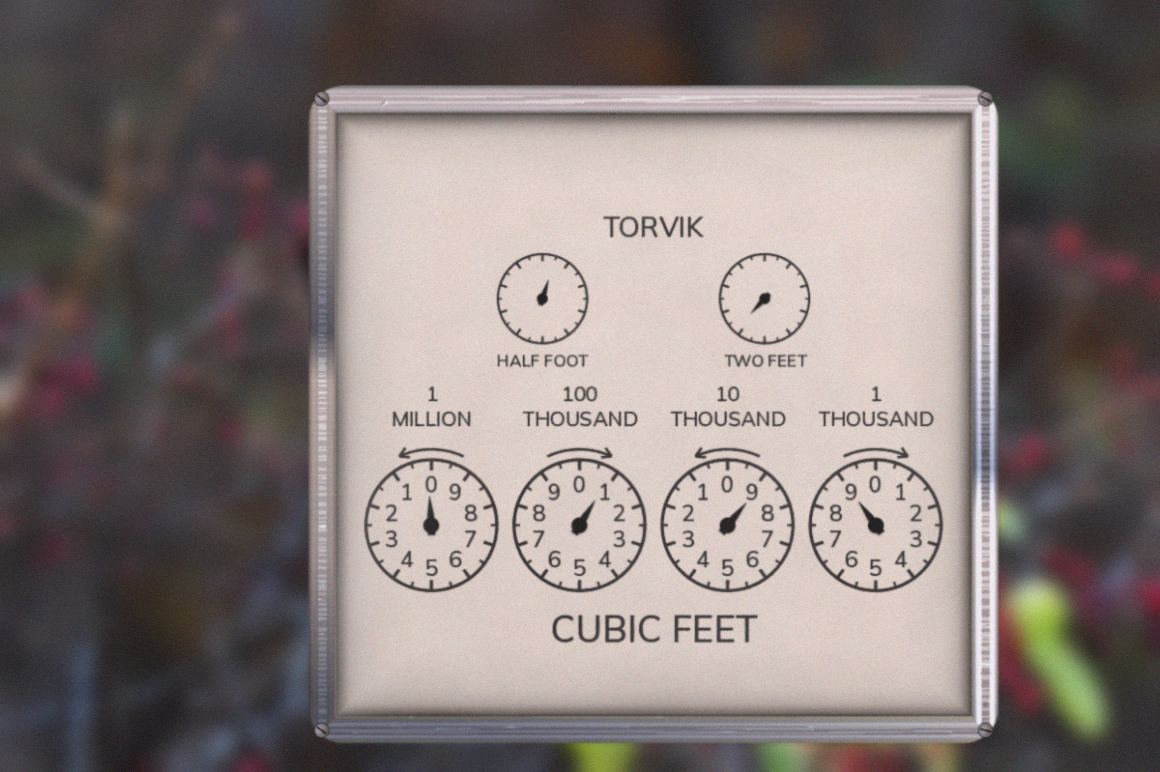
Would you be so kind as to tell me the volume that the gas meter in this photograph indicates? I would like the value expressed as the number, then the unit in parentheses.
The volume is 8900 (ft³)
